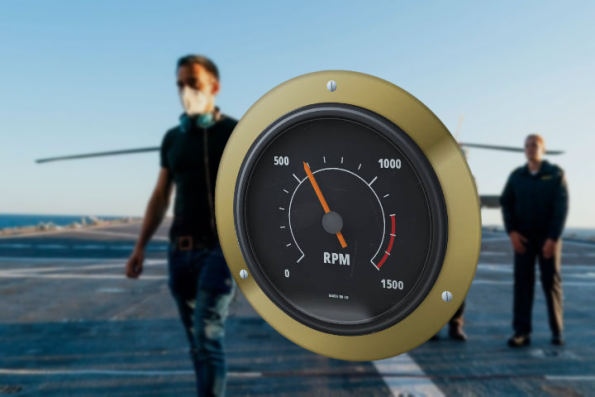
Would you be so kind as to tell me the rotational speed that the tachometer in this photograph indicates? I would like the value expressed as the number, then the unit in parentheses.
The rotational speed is 600 (rpm)
